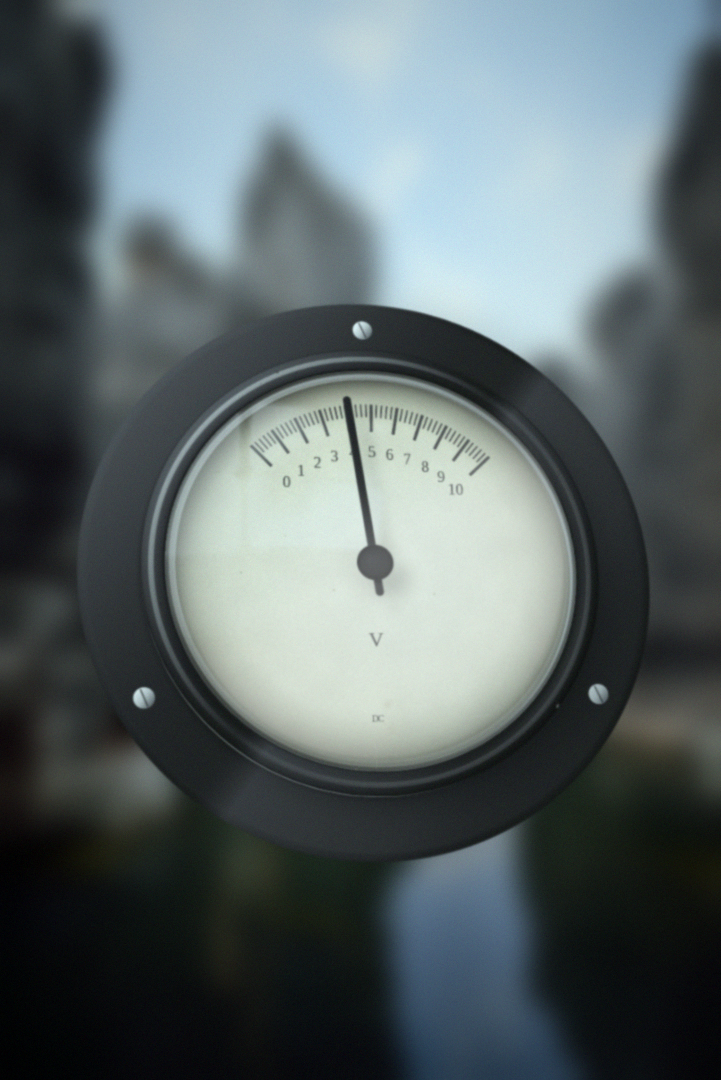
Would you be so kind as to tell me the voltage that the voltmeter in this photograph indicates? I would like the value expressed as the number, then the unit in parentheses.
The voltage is 4 (V)
